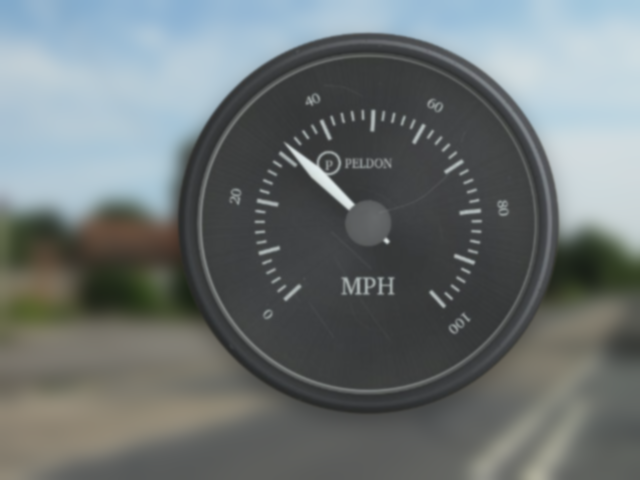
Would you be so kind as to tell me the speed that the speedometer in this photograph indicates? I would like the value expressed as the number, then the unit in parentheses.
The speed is 32 (mph)
